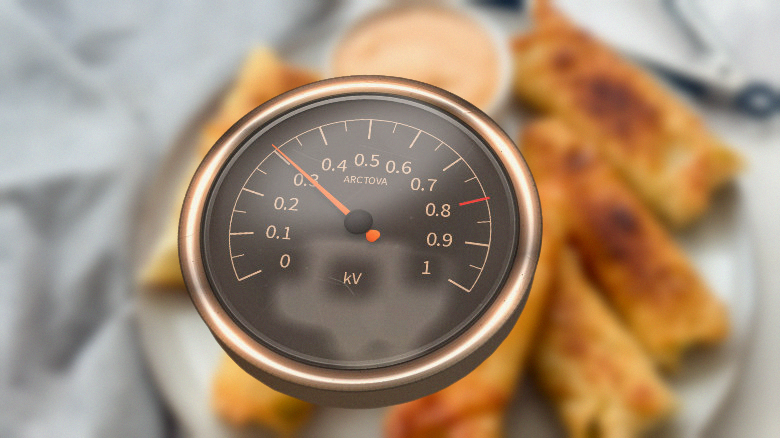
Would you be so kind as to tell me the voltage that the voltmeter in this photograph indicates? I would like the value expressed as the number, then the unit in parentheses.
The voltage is 0.3 (kV)
